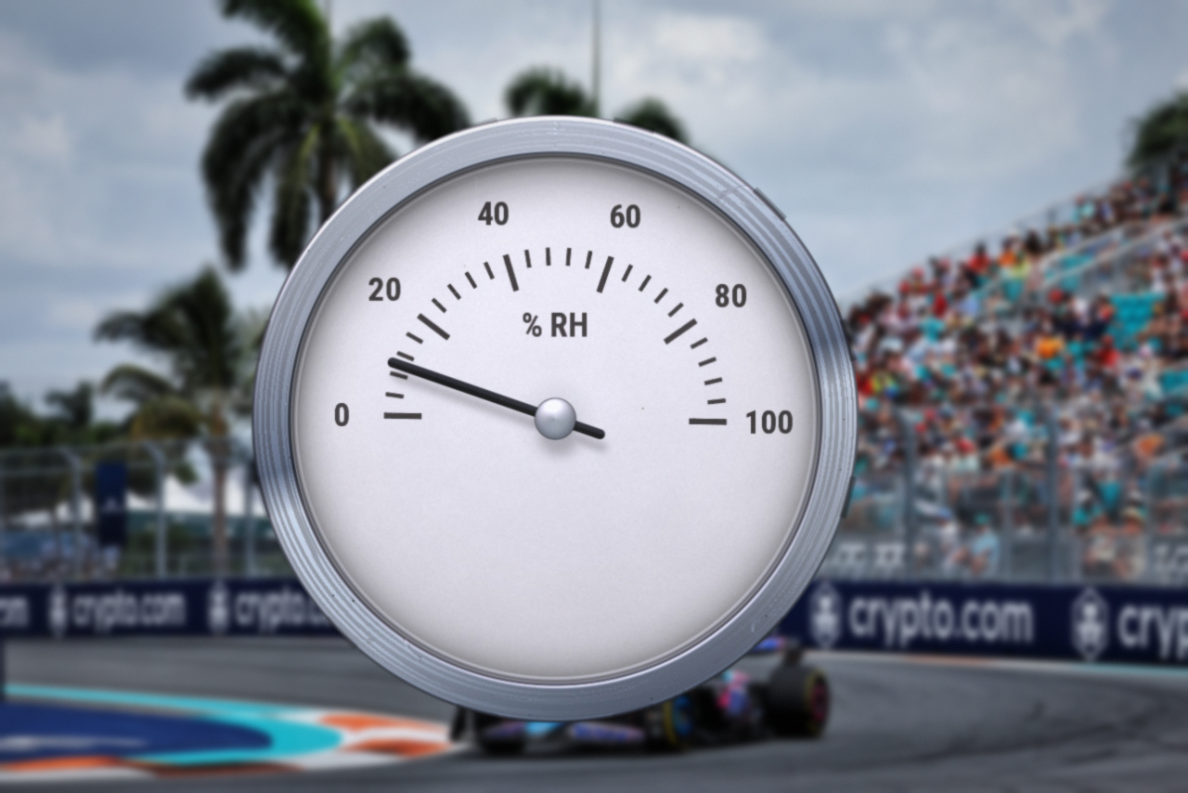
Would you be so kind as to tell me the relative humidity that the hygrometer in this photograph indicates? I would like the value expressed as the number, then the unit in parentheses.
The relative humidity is 10 (%)
